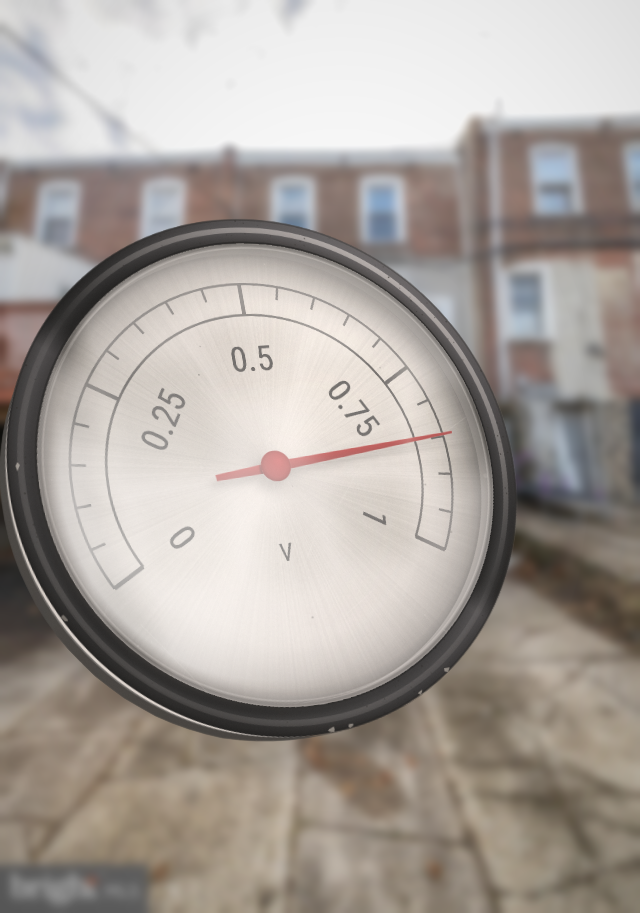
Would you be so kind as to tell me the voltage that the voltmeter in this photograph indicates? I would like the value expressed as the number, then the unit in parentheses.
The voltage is 0.85 (V)
